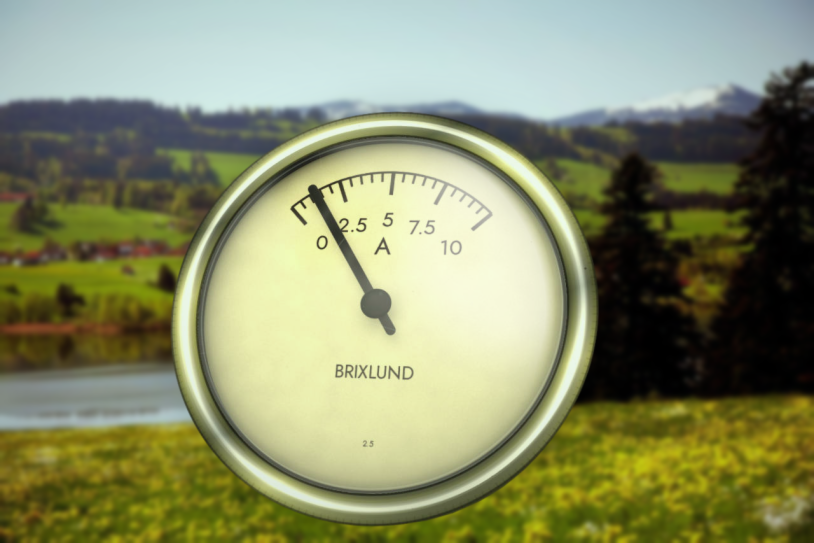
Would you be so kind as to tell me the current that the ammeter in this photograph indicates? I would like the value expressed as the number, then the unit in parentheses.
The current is 1.25 (A)
